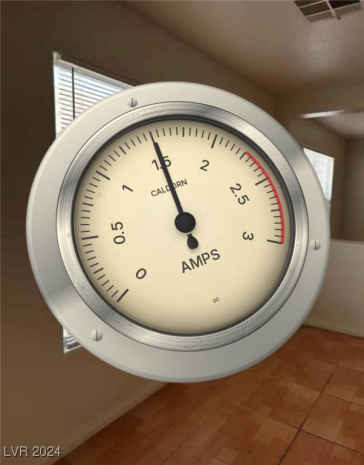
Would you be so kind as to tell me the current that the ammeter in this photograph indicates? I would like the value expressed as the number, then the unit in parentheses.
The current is 1.5 (A)
